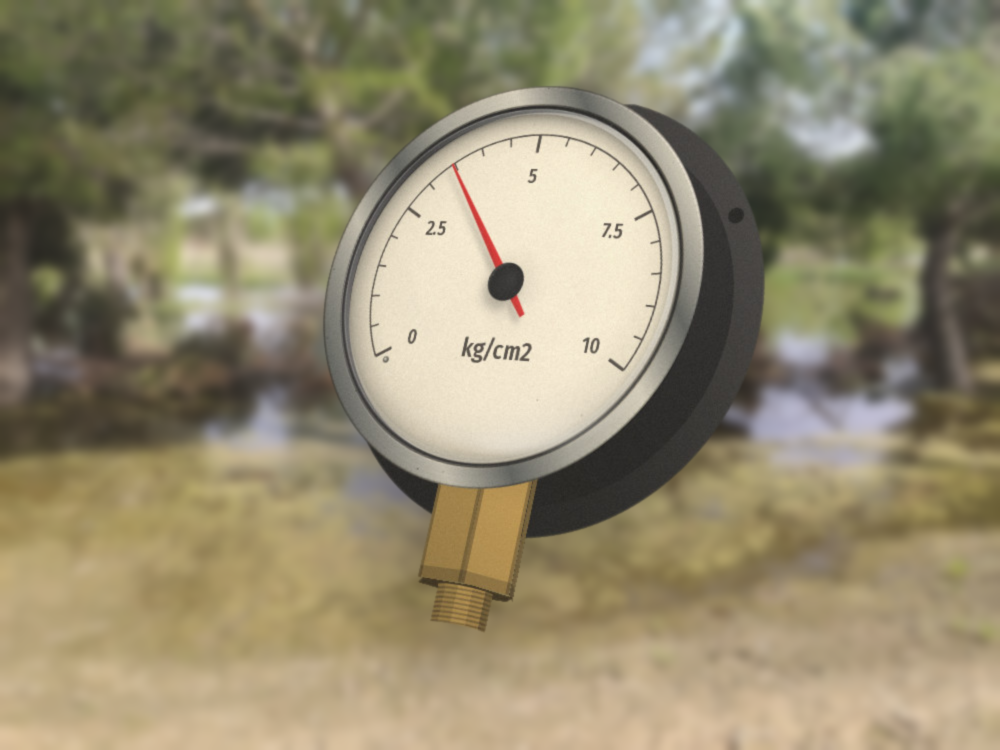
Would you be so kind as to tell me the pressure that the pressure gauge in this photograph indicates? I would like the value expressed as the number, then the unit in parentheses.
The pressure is 3.5 (kg/cm²)
